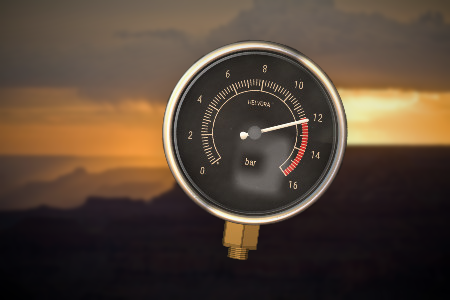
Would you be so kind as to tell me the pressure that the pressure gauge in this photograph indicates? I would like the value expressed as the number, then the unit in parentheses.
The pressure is 12 (bar)
